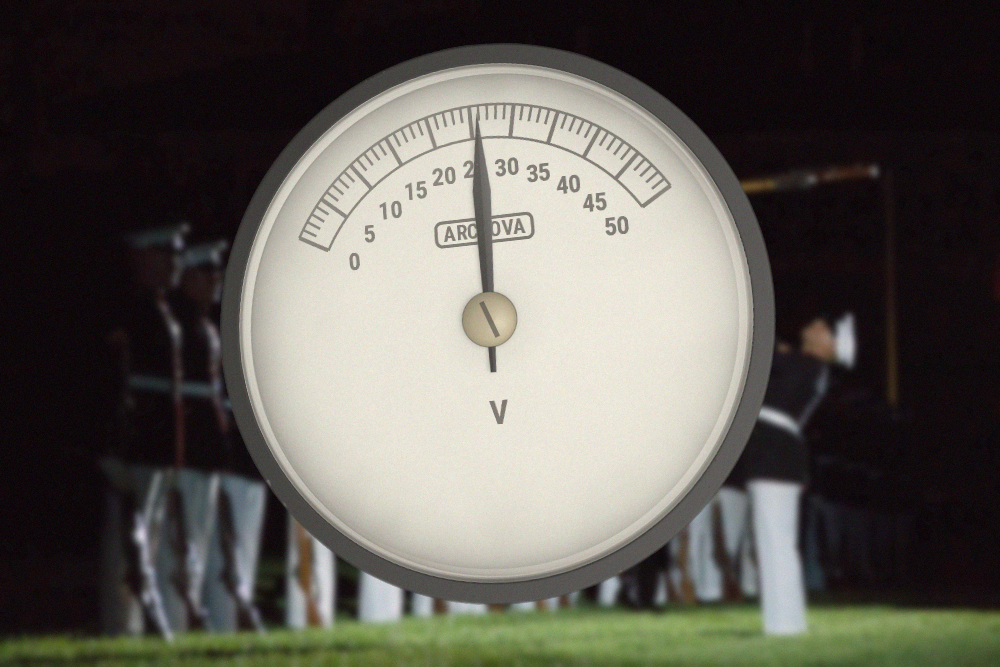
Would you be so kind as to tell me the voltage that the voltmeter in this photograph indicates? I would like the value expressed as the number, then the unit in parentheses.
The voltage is 26 (V)
